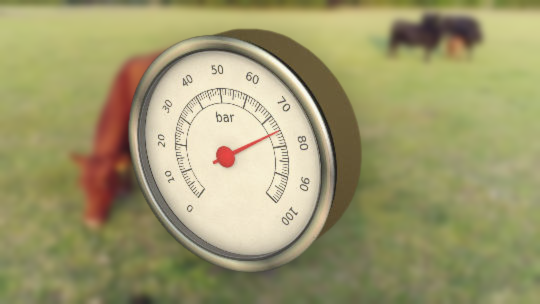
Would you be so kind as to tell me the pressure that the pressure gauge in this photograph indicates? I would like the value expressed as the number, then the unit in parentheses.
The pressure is 75 (bar)
